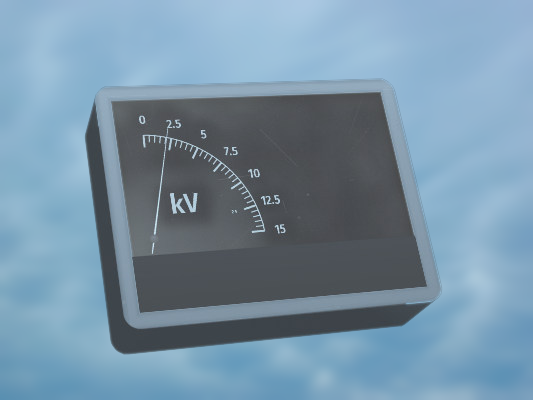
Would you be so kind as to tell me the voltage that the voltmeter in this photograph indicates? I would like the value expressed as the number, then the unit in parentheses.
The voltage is 2 (kV)
